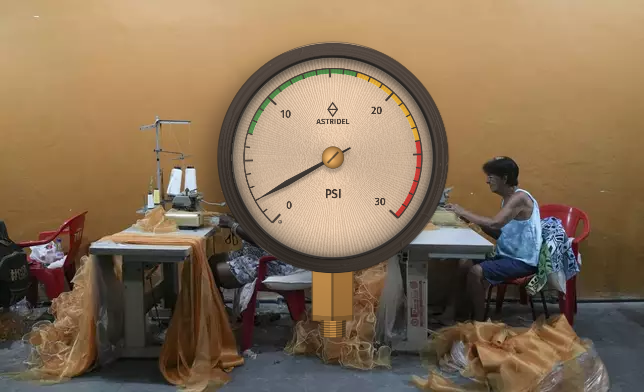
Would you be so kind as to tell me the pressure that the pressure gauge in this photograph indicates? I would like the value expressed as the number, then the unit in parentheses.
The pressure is 2 (psi)
